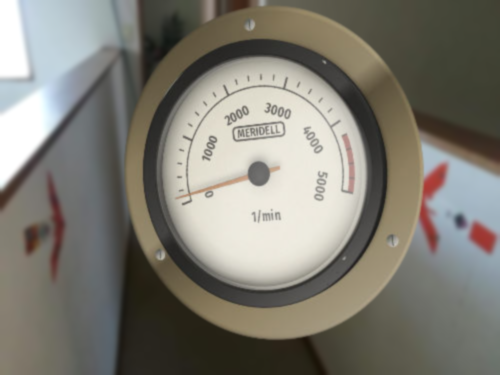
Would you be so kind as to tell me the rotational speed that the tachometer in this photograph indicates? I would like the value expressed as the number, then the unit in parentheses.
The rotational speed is 100 (rpm)
